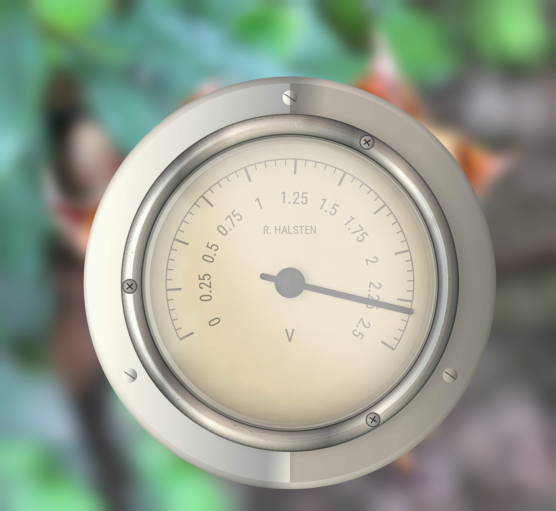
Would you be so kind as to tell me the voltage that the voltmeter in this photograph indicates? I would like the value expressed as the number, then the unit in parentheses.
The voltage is 2.3 (V)
